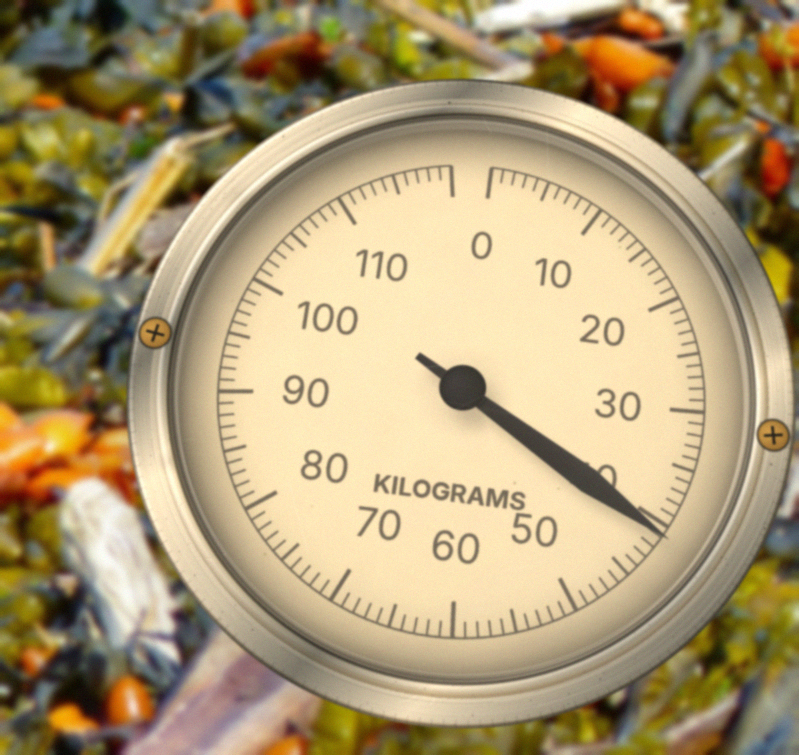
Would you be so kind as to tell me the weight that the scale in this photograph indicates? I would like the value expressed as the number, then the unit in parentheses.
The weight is 41 (kg)
